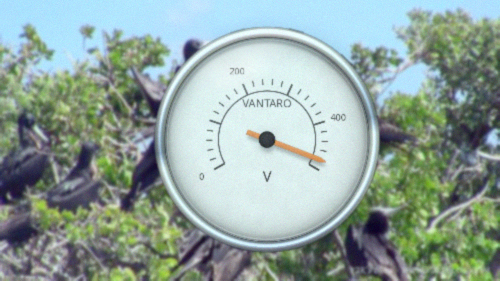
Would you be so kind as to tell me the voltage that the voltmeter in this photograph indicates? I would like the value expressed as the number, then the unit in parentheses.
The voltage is 480 (V)
